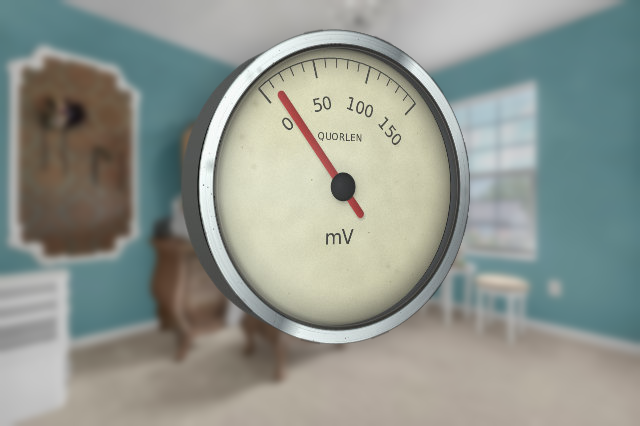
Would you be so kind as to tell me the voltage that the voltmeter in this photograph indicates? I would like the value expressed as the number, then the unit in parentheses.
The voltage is 10 (mV)
